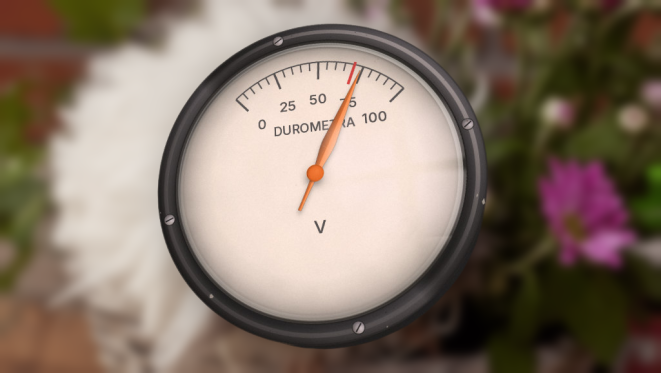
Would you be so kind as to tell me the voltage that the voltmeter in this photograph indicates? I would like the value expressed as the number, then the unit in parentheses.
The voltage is 75 (V)
